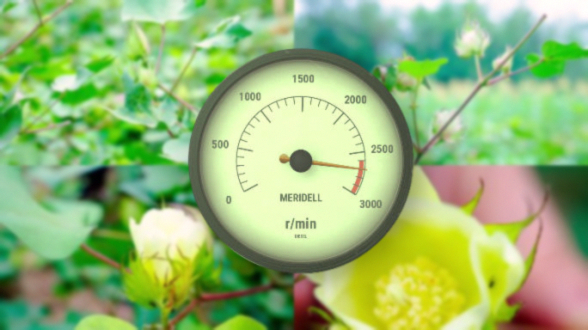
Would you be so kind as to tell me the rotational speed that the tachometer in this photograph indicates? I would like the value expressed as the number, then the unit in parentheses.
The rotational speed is 2700 (rpm)
